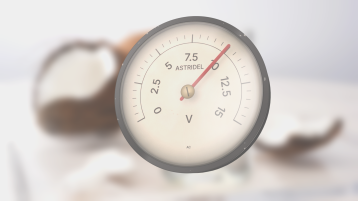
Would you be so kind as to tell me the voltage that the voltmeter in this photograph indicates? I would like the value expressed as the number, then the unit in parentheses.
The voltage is 10 (V)
